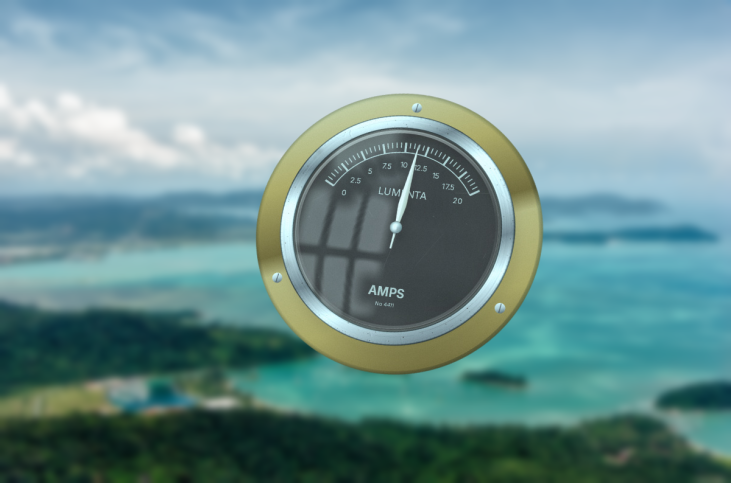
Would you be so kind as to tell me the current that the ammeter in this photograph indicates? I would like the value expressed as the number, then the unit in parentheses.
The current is 11.5 (A)
